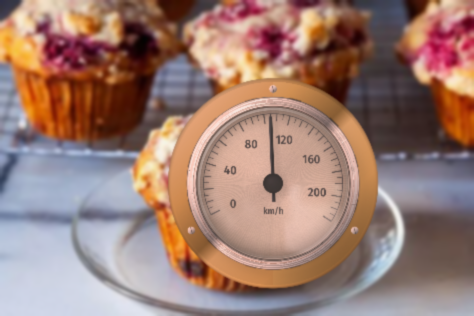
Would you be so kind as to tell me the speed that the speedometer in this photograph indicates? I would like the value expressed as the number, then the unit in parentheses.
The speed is 105 (km/h)
